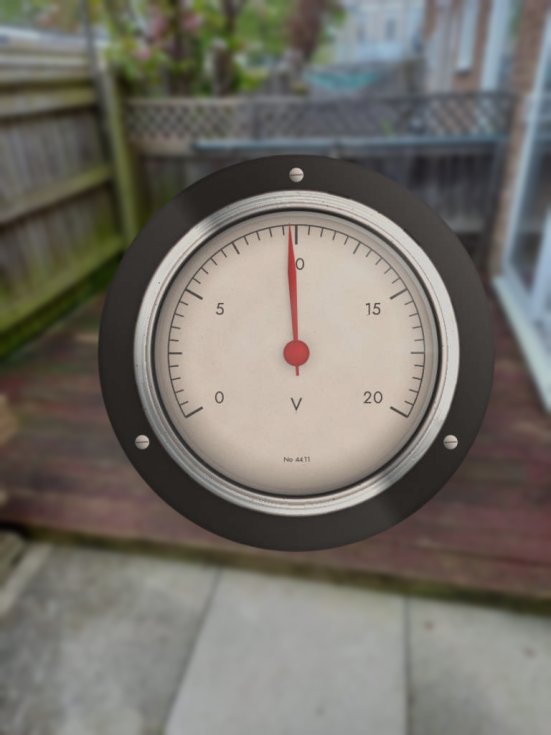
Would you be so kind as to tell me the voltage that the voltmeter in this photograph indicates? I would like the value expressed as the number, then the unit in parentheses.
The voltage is 9.75 (V)
